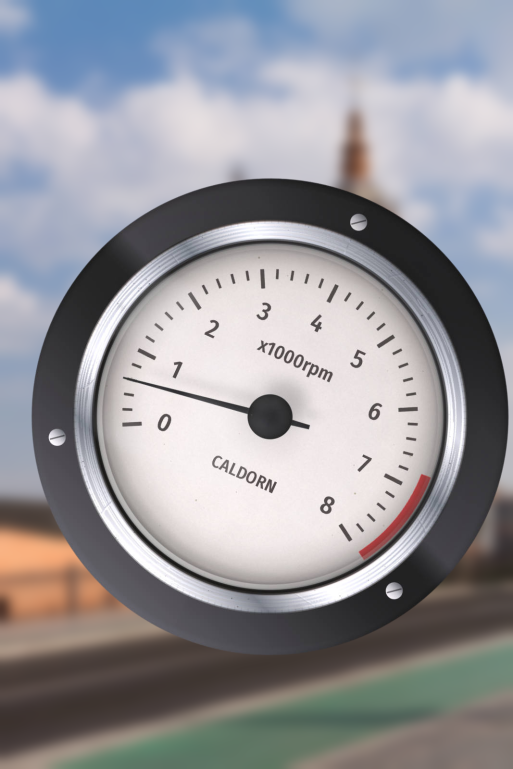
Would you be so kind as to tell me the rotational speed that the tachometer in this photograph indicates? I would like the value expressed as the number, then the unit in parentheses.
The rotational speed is 600 (rpm)
